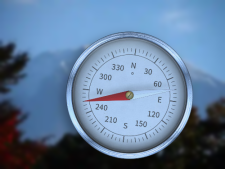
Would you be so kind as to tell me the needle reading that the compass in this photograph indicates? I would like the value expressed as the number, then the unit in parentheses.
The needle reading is 255 (°)
